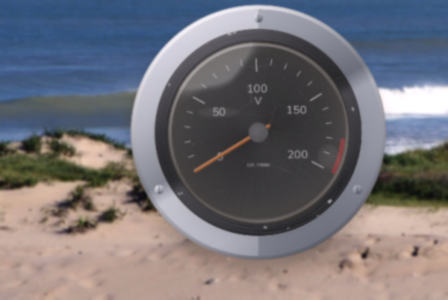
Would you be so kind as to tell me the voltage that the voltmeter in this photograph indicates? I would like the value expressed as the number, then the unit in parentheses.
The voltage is 0 (V)
